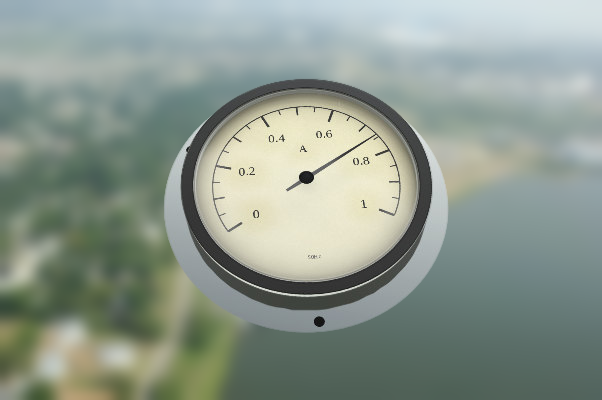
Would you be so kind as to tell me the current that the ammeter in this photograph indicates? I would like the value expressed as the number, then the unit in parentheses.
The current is 0.75 (A)
